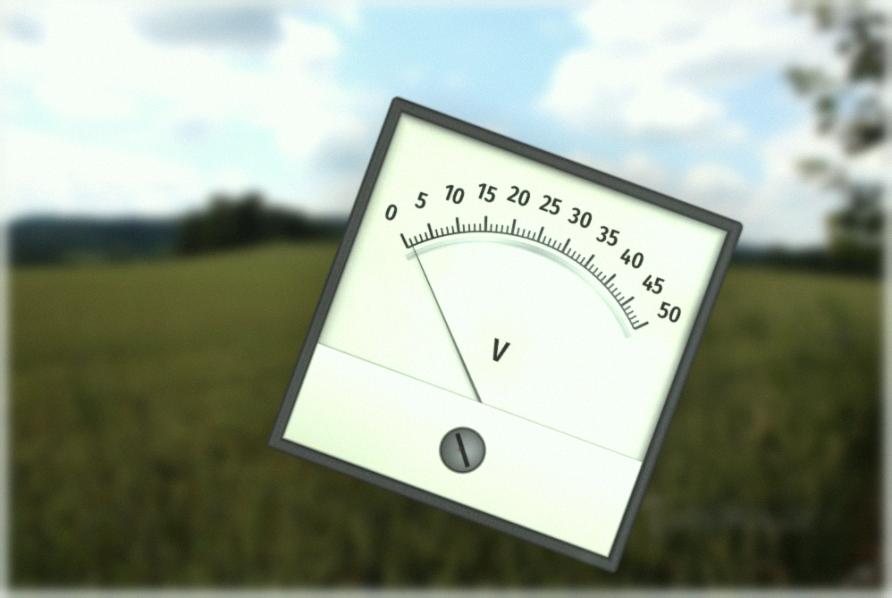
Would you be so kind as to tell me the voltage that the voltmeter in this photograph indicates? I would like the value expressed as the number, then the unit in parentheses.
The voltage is 1 (V)
